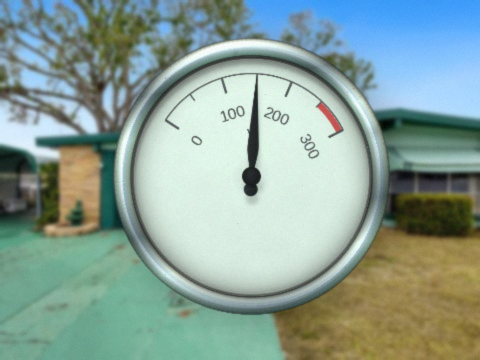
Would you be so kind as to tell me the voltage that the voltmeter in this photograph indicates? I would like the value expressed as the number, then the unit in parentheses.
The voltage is 150 (V)
